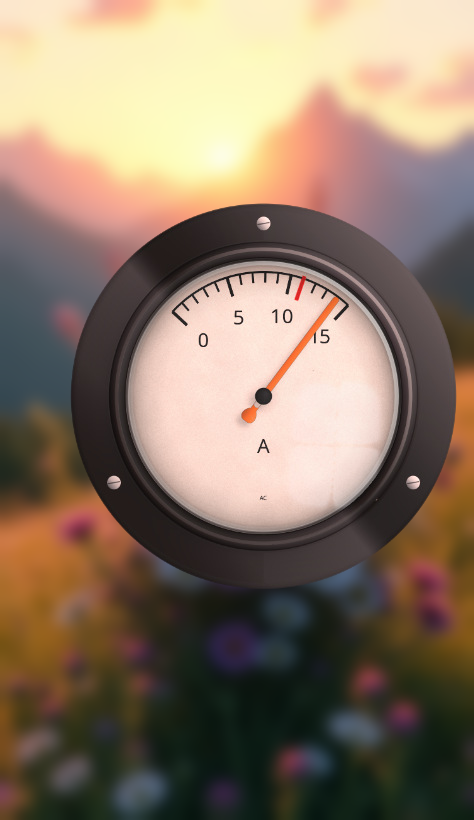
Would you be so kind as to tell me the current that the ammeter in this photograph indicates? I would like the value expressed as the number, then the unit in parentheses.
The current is 14 (A)
